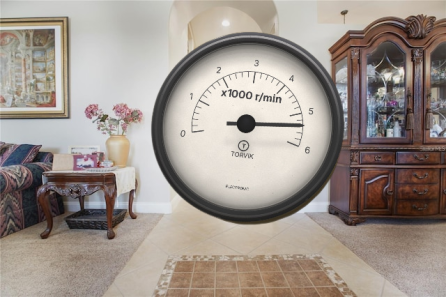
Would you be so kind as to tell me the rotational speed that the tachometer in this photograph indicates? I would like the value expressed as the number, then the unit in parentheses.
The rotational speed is 5400 (rpm)
